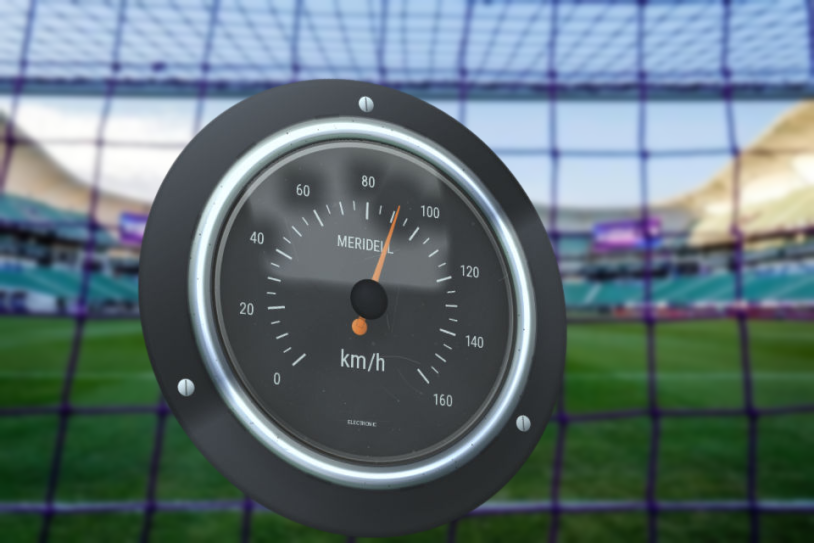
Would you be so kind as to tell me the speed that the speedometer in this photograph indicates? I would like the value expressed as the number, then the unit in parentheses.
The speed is 90 (km/h)
